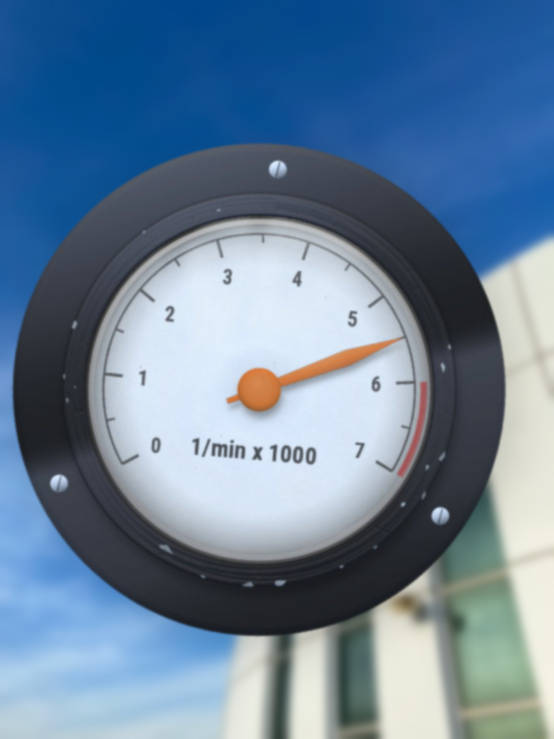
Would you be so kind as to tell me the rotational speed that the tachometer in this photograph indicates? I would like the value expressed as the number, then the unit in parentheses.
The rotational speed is 5500 (rpm)
